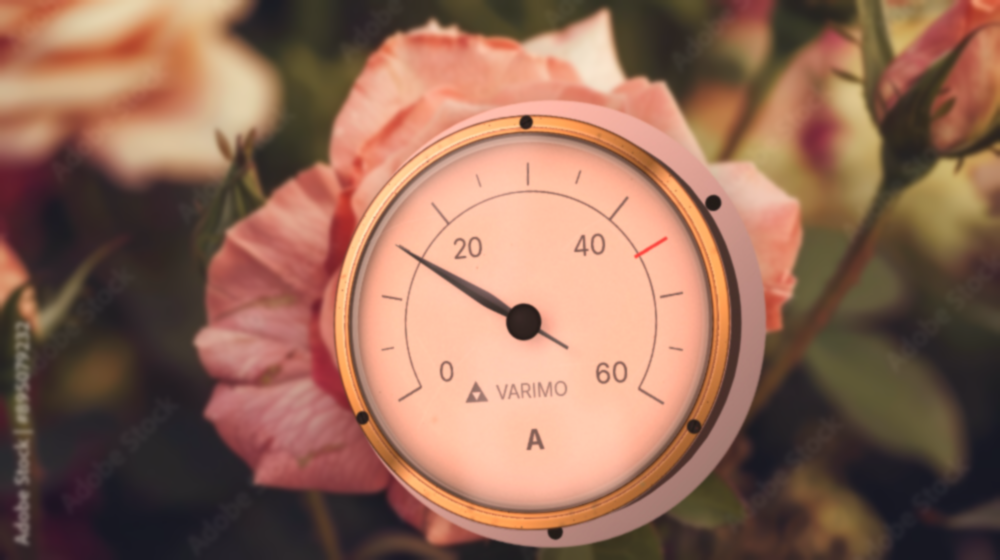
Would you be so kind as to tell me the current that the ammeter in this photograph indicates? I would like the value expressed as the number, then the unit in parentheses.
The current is 15 (A)
